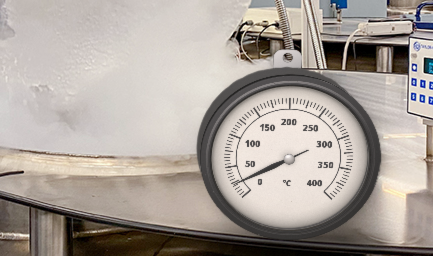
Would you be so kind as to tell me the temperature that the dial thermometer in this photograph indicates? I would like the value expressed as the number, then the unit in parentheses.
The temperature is 25 (°C)
